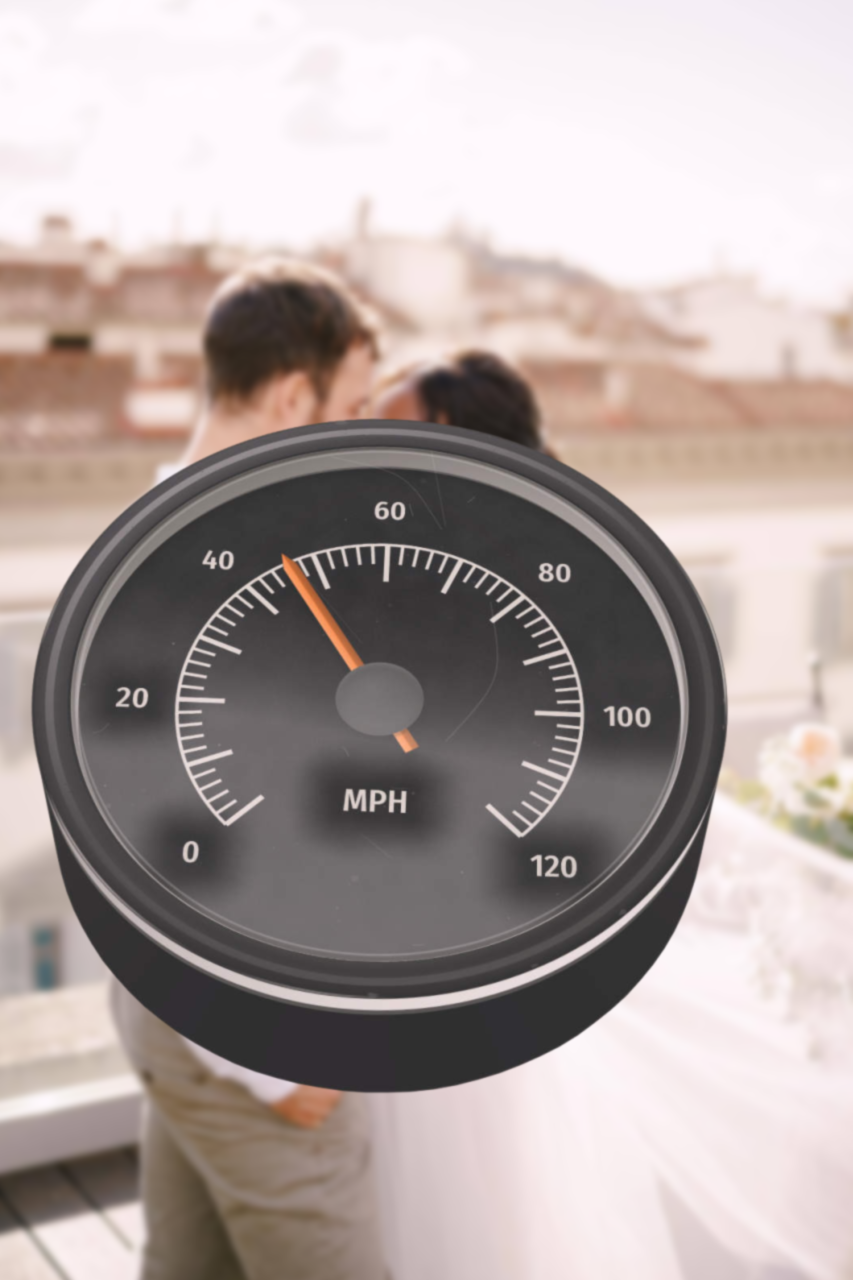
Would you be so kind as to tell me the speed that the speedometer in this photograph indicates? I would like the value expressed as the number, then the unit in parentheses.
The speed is 46 (mph)
